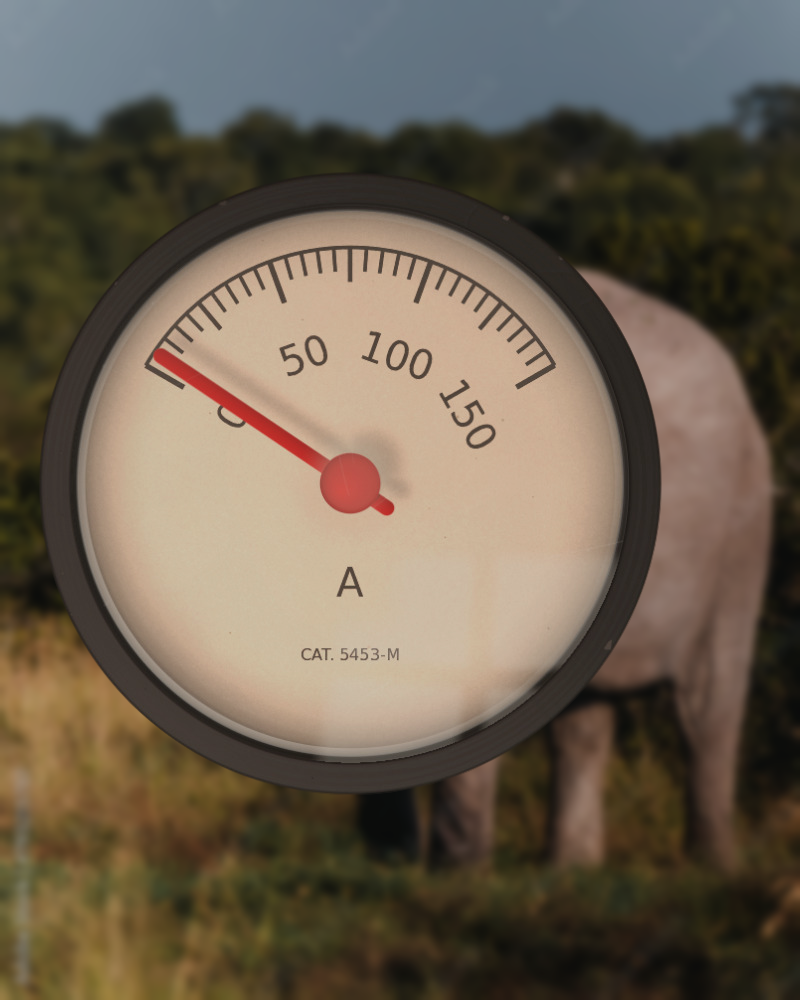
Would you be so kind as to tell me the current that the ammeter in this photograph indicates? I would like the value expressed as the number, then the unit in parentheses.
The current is 5 (A)
